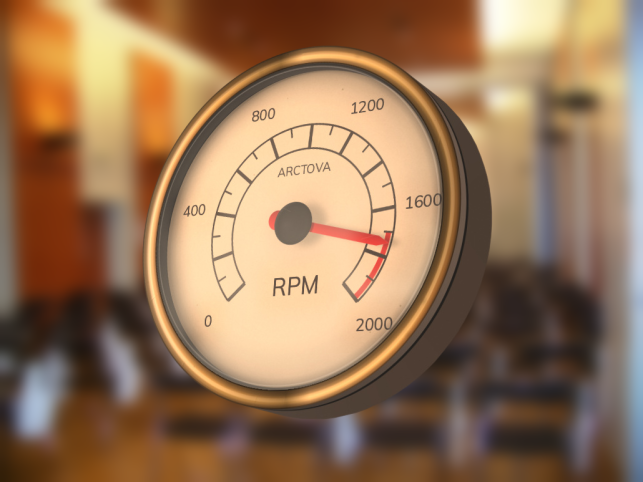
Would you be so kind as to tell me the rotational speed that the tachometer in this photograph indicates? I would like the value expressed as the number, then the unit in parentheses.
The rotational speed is 1750 (rpm)
